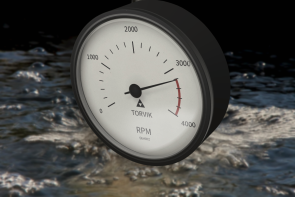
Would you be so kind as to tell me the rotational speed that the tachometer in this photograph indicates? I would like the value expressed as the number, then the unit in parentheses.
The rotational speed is 3200 (rpm)
